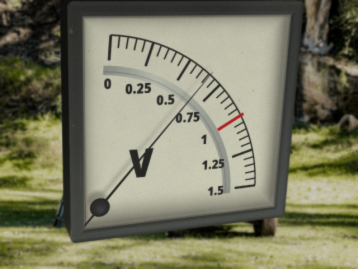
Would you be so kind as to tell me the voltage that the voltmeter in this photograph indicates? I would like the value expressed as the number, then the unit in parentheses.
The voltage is 0.65 (V)
